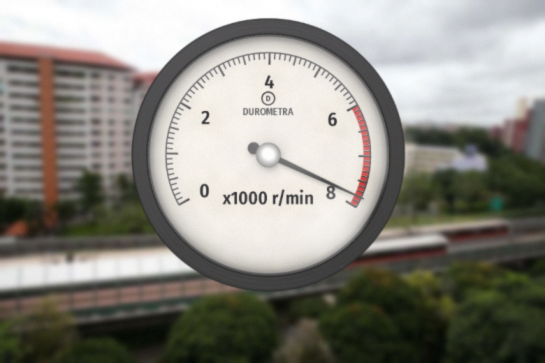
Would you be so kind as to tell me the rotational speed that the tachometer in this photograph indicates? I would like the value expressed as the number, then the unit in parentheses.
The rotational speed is 7800 (rpm)
